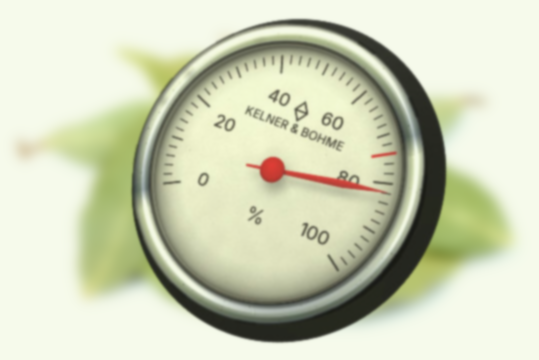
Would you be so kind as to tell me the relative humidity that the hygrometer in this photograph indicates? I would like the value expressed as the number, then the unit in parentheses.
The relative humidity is 82 (%)
